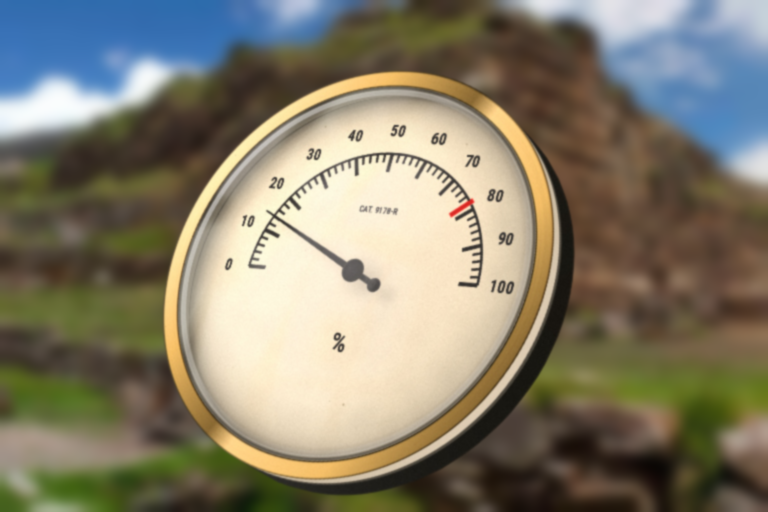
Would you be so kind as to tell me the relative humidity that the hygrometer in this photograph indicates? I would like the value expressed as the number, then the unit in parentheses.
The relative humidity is 14 (%)
